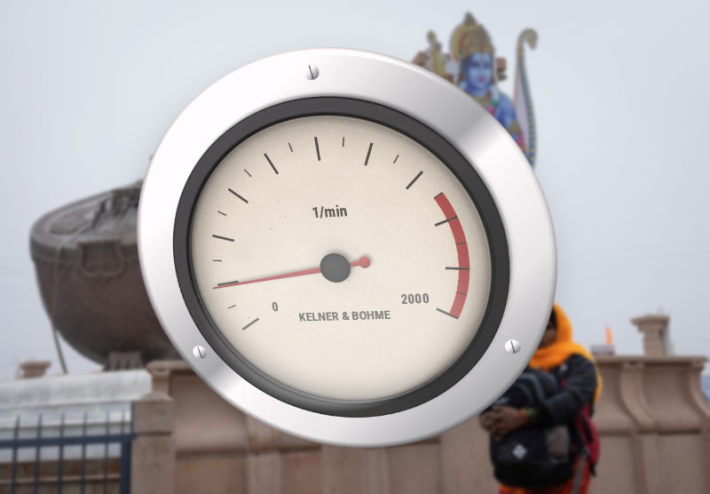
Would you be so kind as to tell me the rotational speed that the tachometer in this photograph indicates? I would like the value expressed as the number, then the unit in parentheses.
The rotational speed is 200 (rpm)
